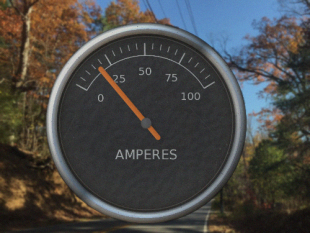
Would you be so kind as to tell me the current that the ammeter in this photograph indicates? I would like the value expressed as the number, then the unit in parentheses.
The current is 17.5 (A)
